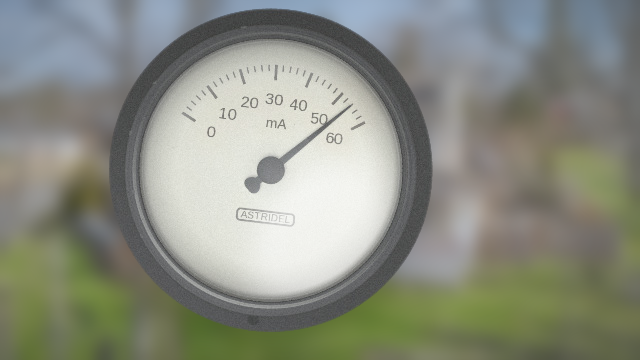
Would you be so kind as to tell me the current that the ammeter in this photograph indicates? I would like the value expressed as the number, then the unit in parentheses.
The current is 54 (mA)
